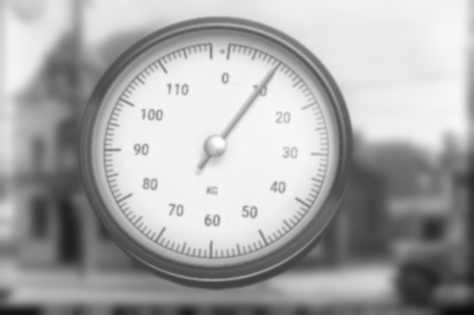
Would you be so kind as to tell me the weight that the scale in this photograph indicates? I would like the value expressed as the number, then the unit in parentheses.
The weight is 10 (kg)
